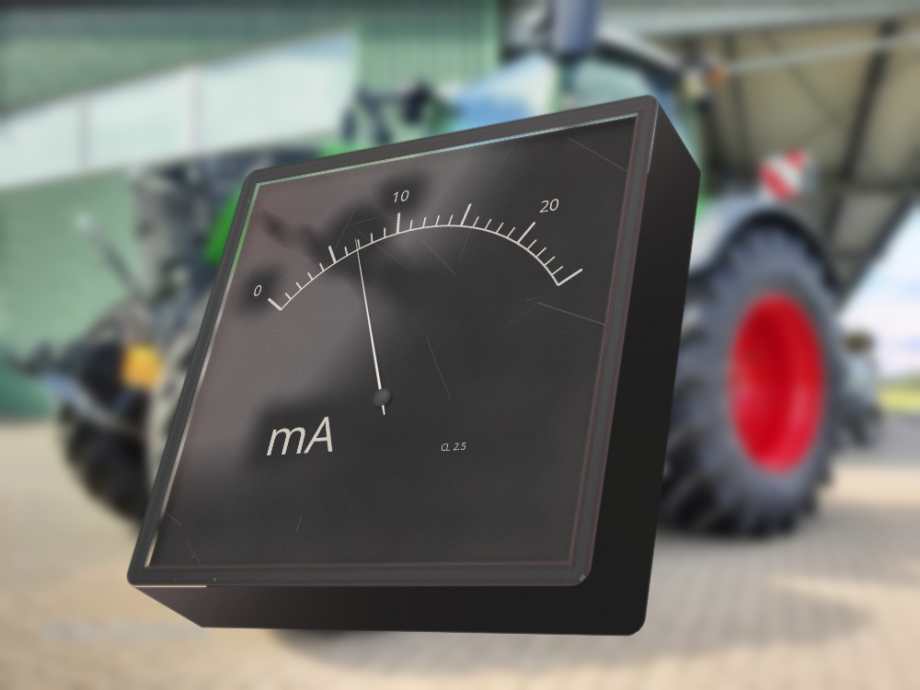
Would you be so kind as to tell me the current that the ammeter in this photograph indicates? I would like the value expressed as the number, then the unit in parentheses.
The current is 7 (mA)
